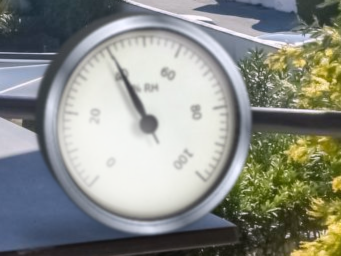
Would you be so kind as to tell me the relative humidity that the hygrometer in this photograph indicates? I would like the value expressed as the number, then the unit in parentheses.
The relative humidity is 40 (%)
